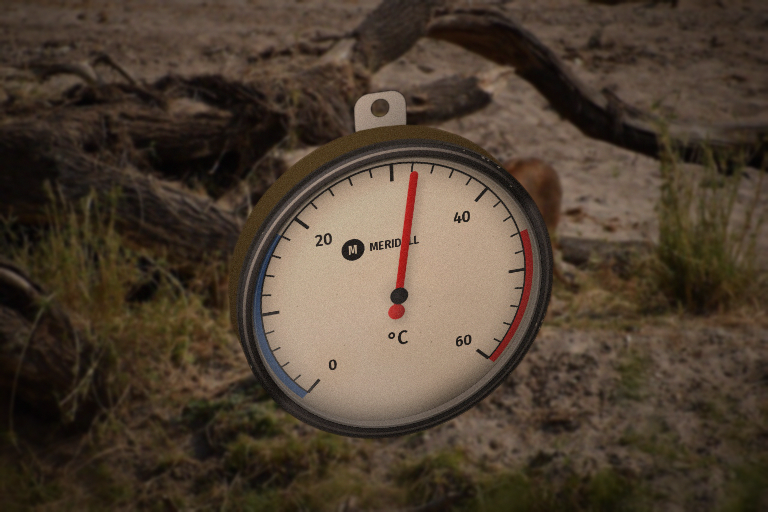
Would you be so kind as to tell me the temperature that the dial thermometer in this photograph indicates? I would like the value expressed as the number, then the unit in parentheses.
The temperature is 32 (°C)
